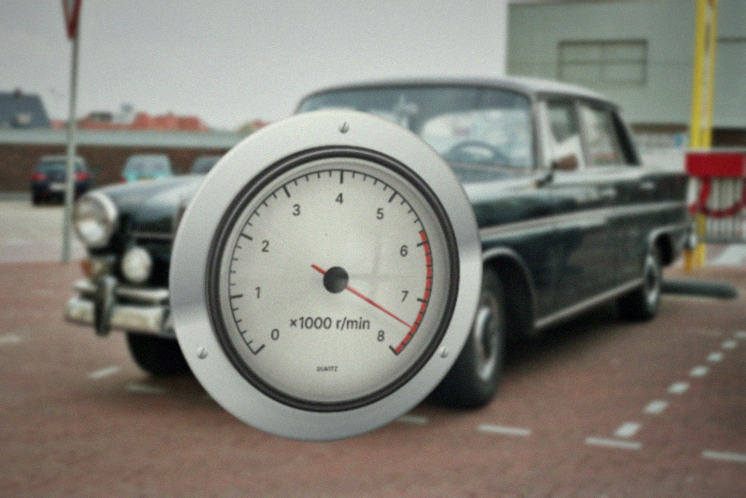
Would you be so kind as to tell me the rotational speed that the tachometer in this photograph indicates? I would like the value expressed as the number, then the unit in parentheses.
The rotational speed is 7500 (rpm)
